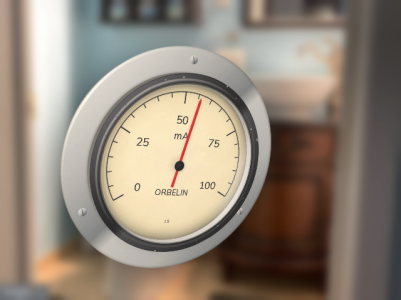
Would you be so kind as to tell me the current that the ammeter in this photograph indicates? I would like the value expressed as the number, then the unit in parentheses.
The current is 55 (mA)
